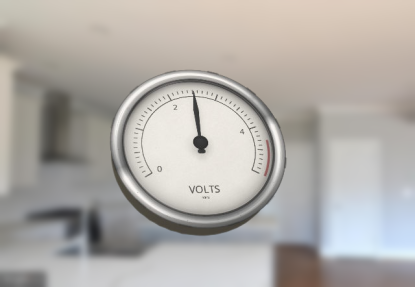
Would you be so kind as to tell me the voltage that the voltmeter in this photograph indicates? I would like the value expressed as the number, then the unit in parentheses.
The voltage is 2.5 (V)
